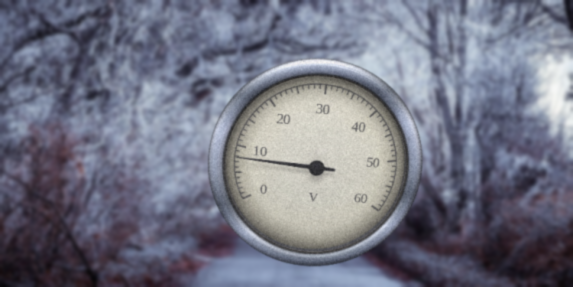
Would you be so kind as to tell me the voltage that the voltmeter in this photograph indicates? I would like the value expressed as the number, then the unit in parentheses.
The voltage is 8 (V)
